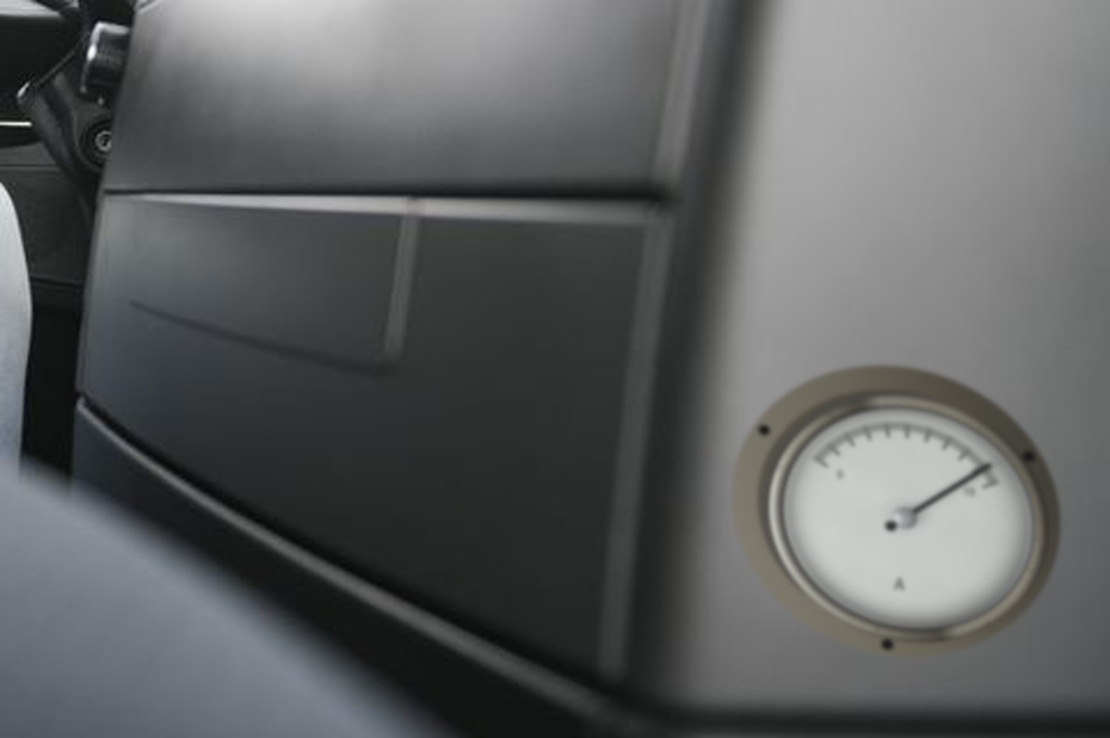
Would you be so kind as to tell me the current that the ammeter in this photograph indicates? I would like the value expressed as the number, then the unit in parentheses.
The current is 9 (A)
